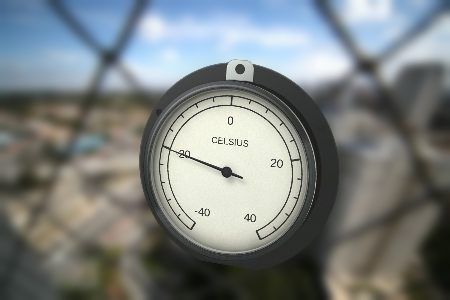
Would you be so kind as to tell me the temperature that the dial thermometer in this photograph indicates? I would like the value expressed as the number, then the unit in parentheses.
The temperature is -20 (°C)
